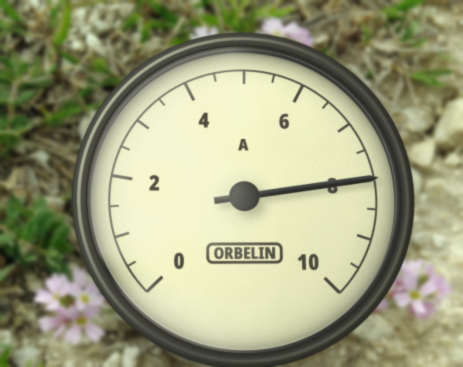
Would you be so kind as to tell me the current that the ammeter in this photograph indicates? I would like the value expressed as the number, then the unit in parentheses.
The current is 8 (A)
